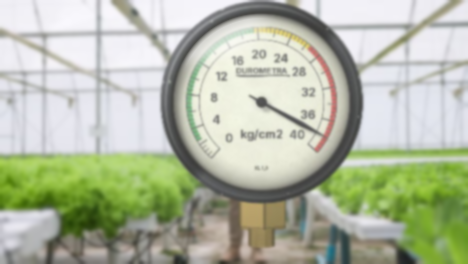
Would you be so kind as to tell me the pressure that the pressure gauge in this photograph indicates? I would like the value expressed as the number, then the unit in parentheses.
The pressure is 38 (kg/cm²)
